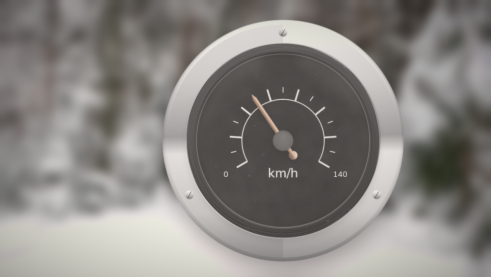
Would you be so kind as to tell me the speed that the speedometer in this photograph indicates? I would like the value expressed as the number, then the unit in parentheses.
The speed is 50 (km/h)
